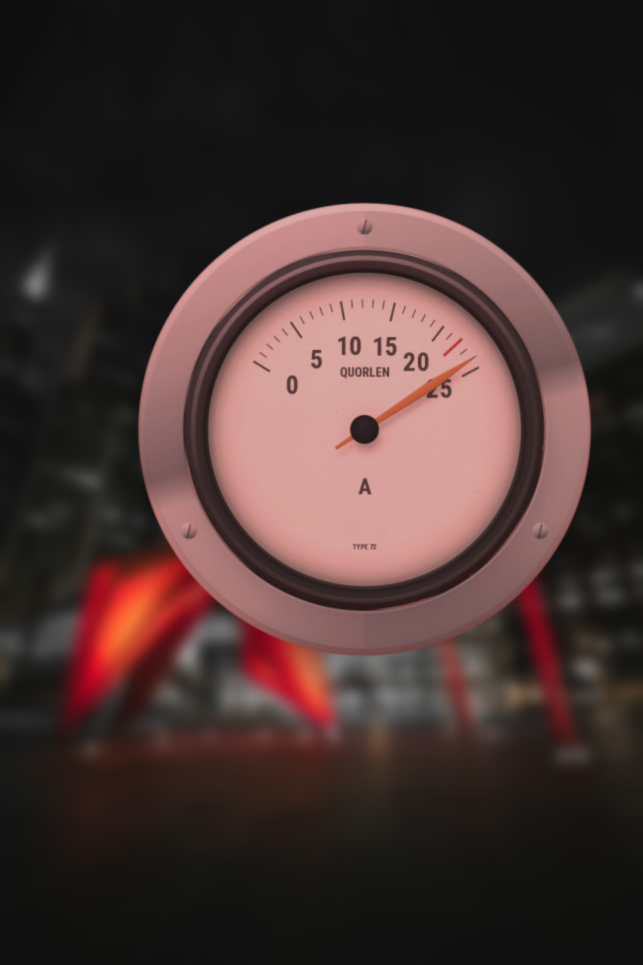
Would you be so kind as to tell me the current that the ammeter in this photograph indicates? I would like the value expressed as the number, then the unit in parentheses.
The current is 24 (A)
